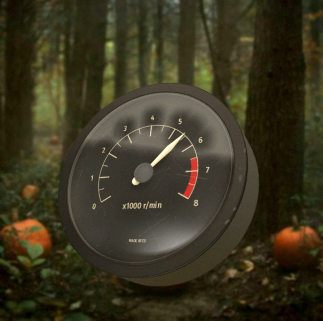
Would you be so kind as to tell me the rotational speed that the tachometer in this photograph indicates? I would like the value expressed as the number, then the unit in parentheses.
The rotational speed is 5500 (rpm)
